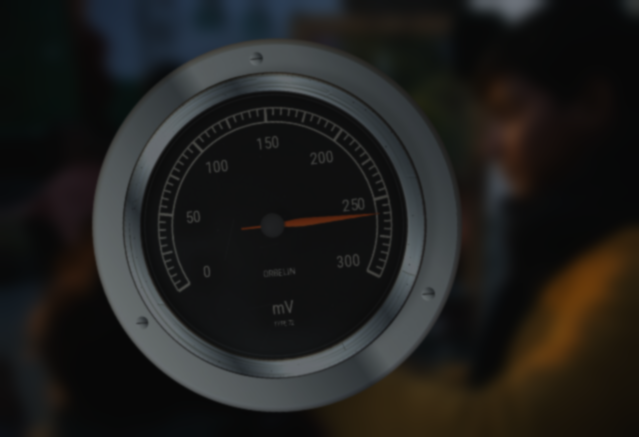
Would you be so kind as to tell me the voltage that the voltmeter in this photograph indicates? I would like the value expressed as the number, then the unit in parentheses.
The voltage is 260 (mV)
